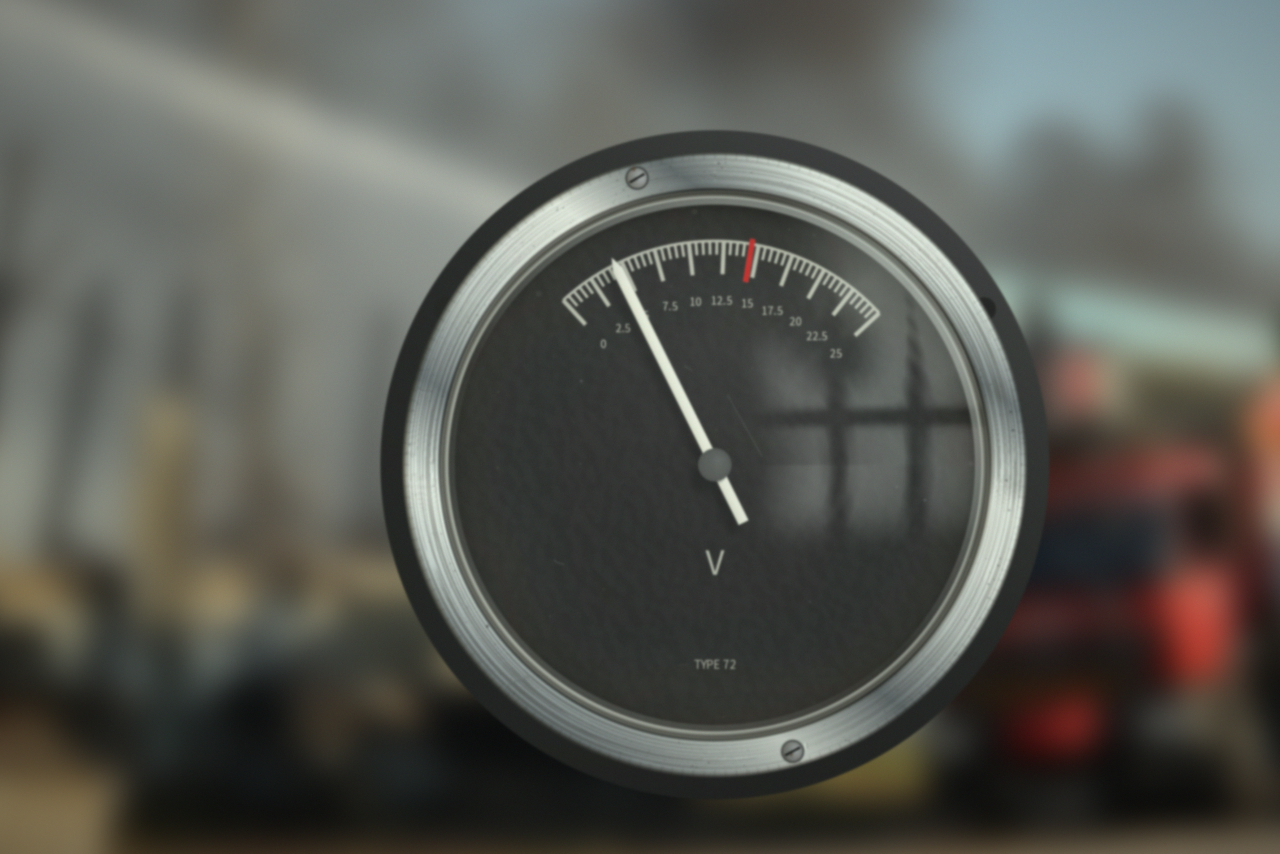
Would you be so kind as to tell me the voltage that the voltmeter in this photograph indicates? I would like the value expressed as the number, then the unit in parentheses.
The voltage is 4.5 (V)
